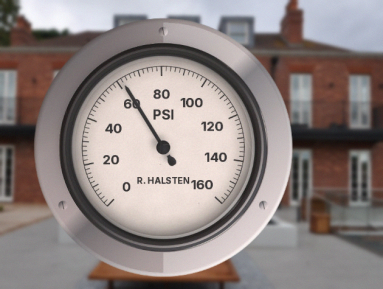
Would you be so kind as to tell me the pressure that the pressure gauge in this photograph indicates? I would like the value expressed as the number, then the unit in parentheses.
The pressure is 62 (psi)
